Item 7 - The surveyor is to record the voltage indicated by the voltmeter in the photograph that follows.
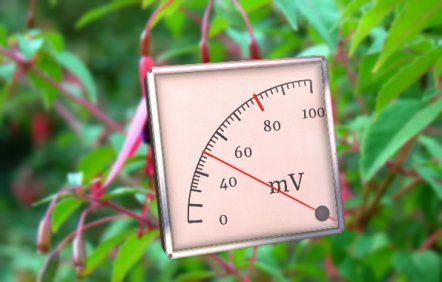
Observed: 50 mV
